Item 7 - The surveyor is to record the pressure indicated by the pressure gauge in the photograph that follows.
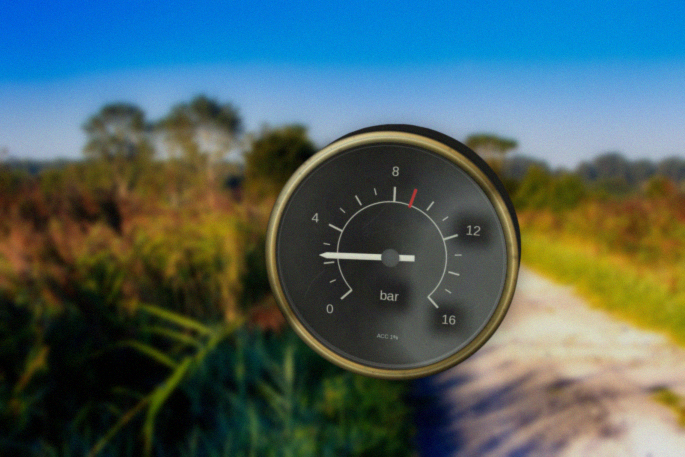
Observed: 2.5 bar
